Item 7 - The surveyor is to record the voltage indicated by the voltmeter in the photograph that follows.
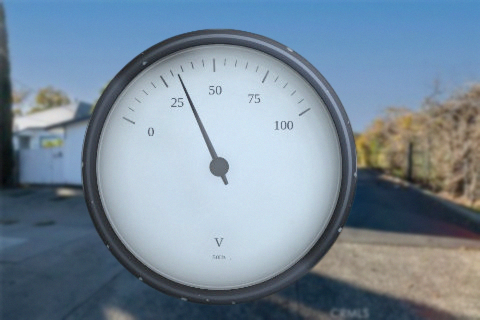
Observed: 32.5 V
